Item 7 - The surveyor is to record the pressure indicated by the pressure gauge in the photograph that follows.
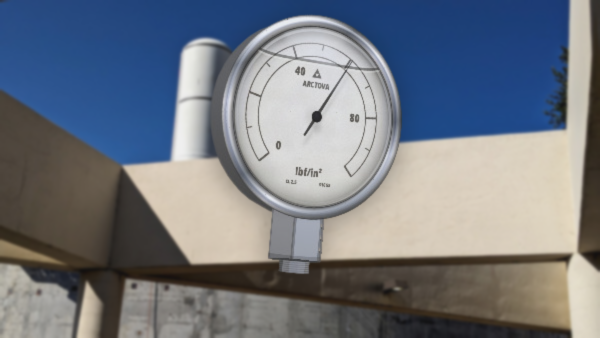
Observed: 60 psi
